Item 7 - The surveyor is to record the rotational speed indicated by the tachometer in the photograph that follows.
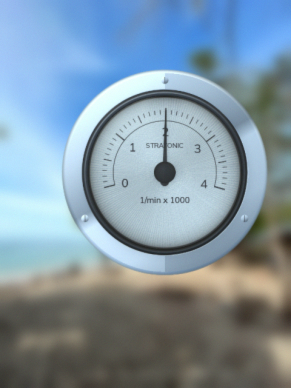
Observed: 2000 rpm
